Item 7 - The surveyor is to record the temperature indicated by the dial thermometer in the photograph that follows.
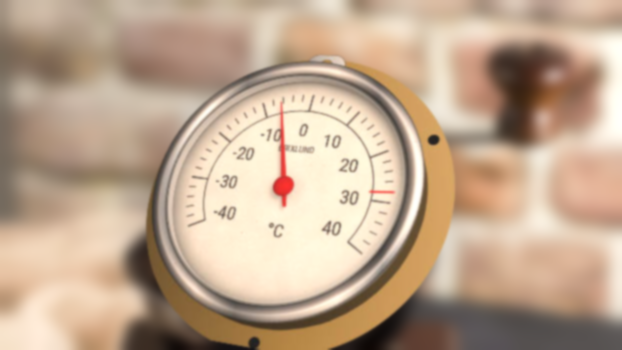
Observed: -6 °C
